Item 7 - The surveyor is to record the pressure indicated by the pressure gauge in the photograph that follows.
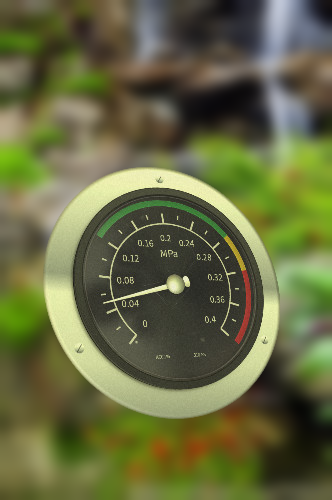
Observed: 0.05 MPa
